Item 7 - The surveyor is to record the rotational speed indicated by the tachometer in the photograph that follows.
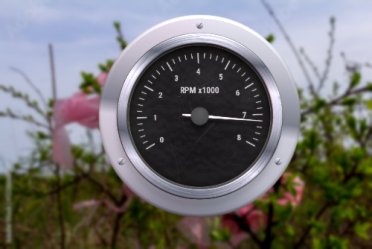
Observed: 7200 rpm
